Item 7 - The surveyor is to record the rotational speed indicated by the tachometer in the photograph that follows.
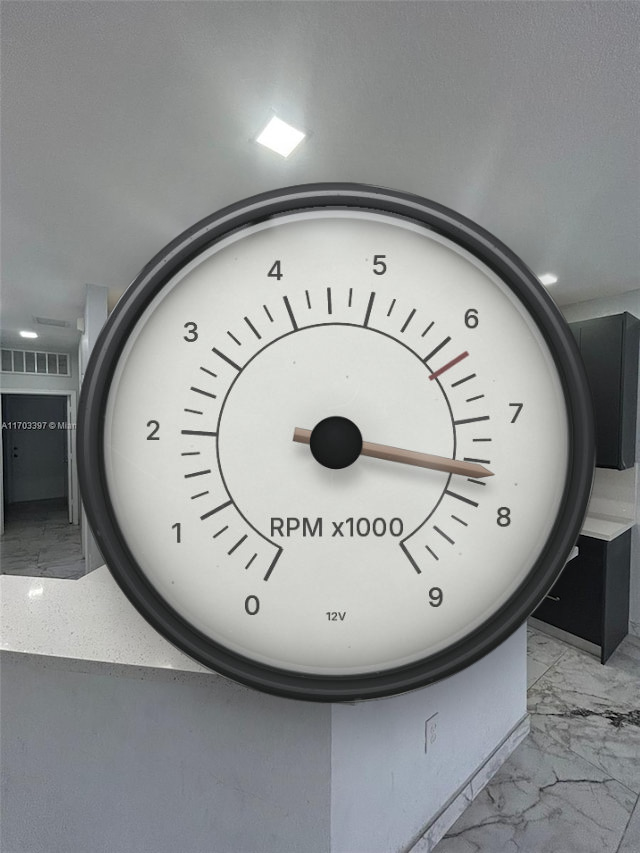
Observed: 7625 rpm
